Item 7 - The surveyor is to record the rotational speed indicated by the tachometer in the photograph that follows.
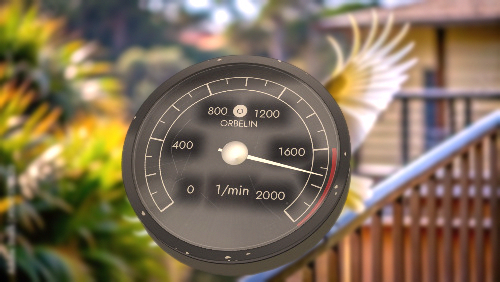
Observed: 1750 rpm
